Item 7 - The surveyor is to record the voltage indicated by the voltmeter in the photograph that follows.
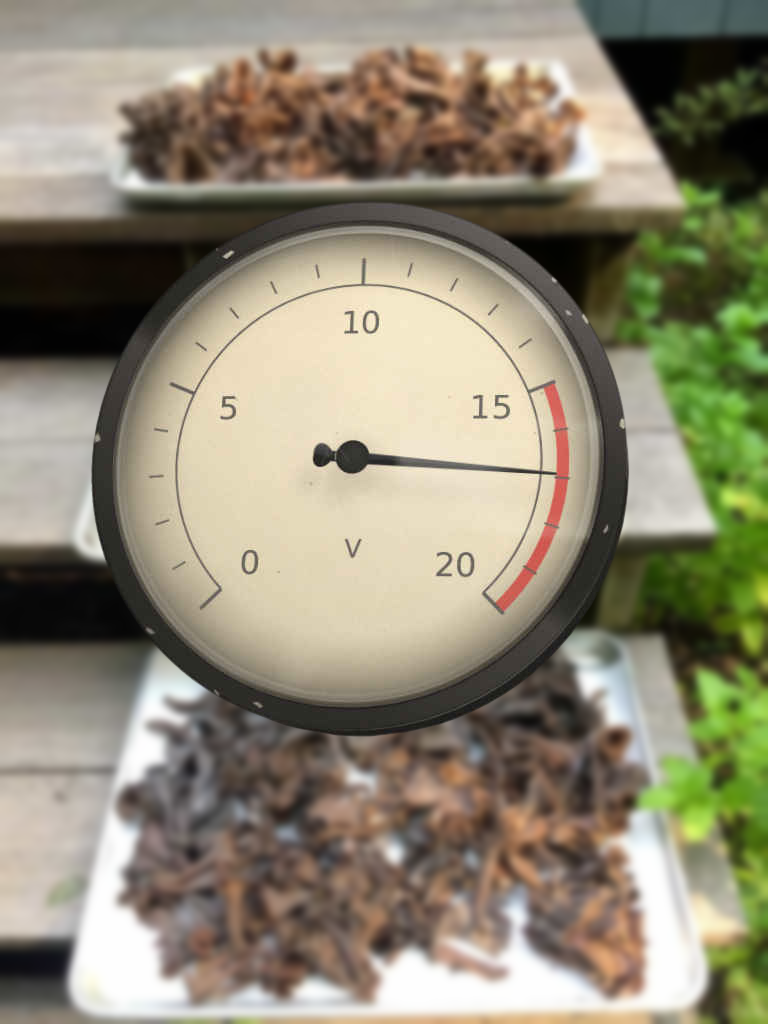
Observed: 17 V
